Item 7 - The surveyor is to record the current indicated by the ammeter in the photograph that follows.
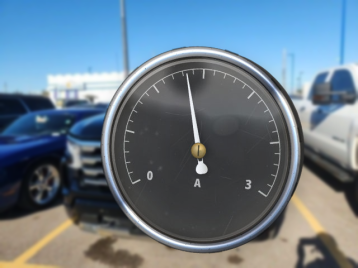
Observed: 1.35 A
